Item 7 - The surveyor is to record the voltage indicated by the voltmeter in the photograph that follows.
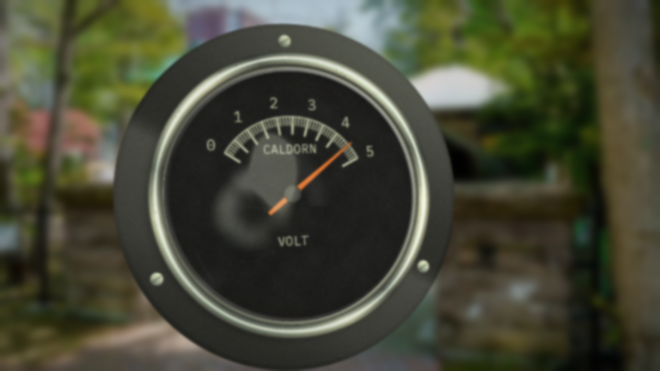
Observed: 4.5 V
